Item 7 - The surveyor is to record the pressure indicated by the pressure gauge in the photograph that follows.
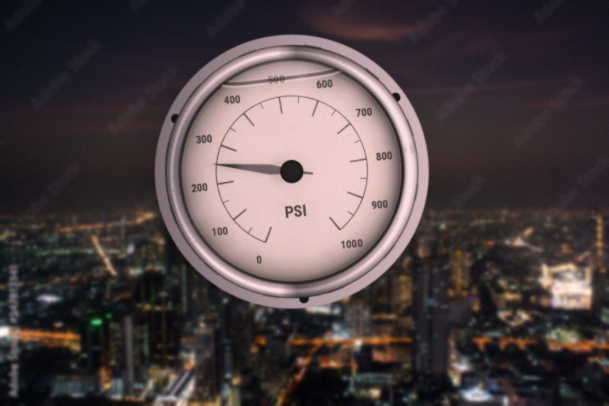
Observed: 250 psi
